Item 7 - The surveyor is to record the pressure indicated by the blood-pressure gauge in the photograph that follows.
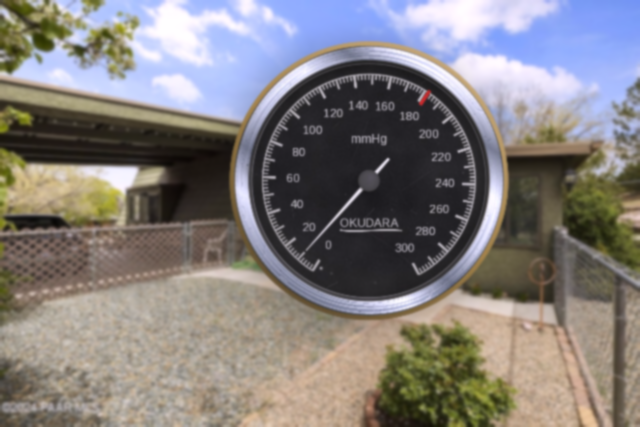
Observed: 10 mmHg
